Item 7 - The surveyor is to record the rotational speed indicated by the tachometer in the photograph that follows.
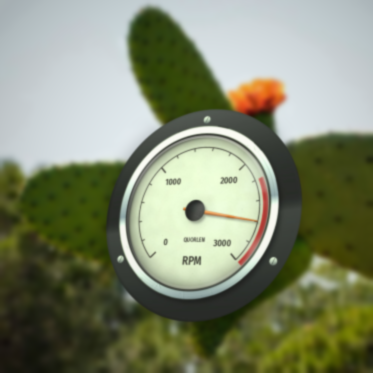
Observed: 2600 rpm
